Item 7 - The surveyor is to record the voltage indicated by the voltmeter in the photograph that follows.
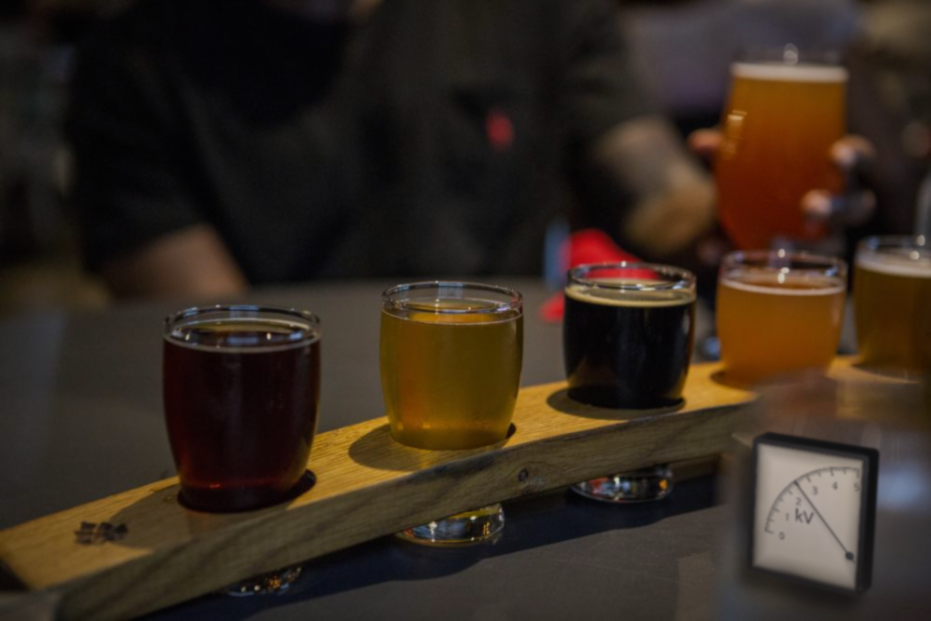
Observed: 2.5 kV
